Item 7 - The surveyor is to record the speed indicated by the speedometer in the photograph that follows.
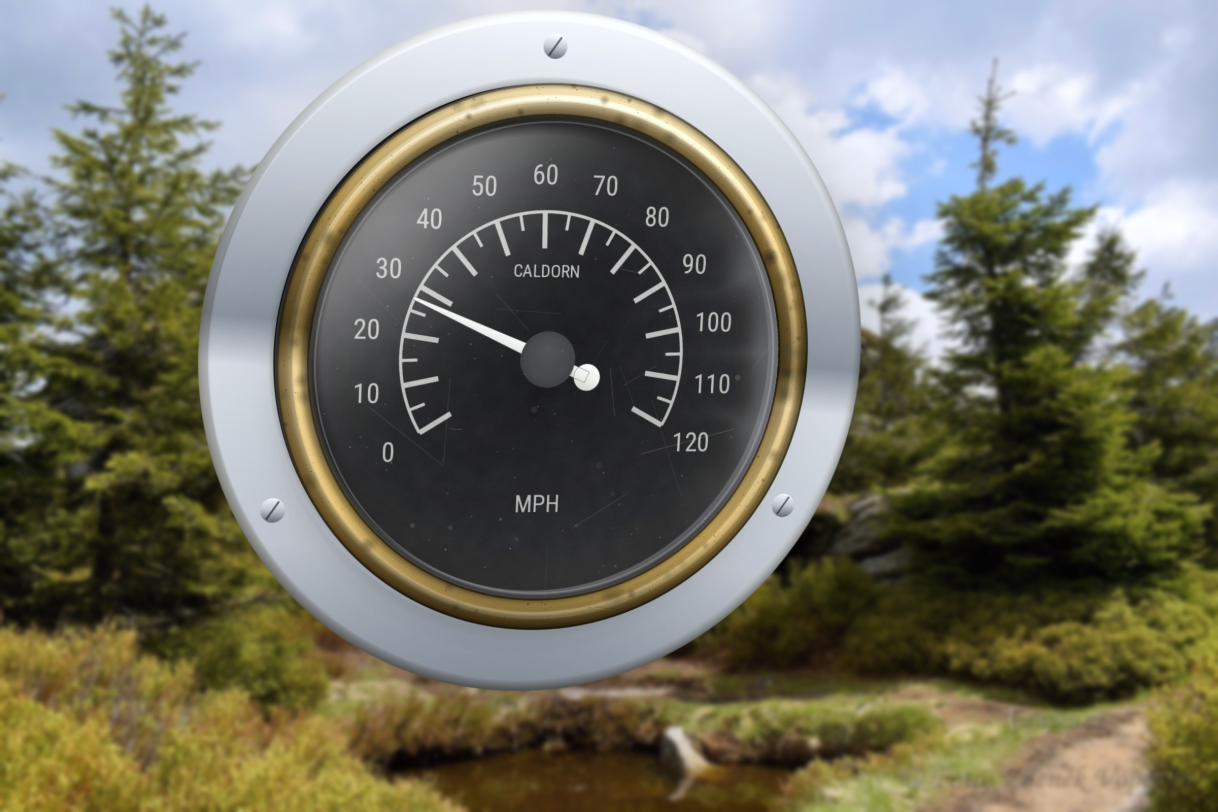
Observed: 27.5 mph
